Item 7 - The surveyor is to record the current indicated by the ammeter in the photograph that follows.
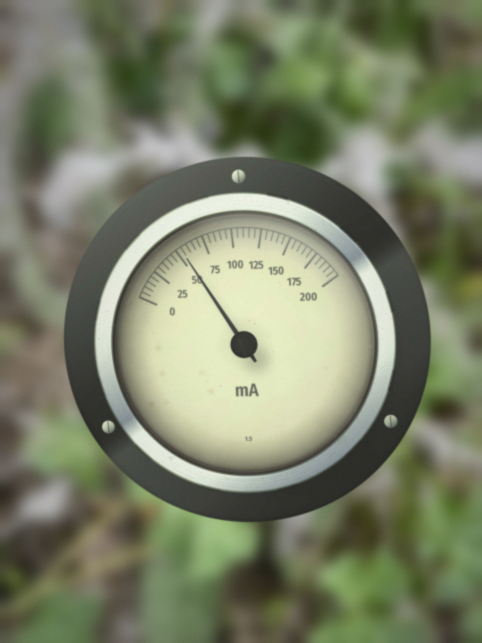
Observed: 55 mA
